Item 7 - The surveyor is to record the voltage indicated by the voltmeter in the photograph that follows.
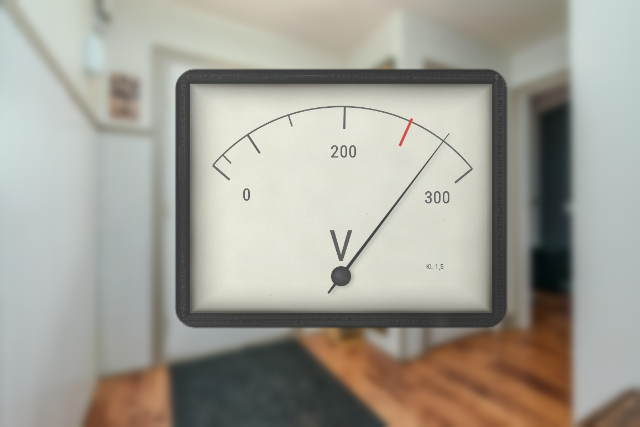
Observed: 275 V
